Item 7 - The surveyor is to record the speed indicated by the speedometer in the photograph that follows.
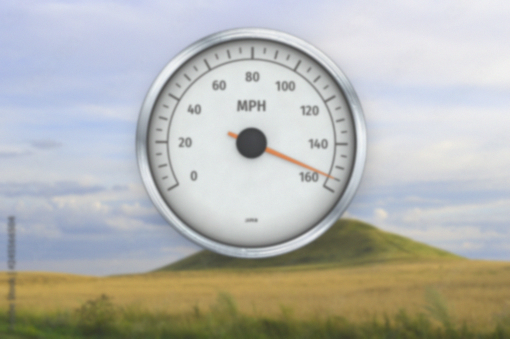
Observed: 155 mph
